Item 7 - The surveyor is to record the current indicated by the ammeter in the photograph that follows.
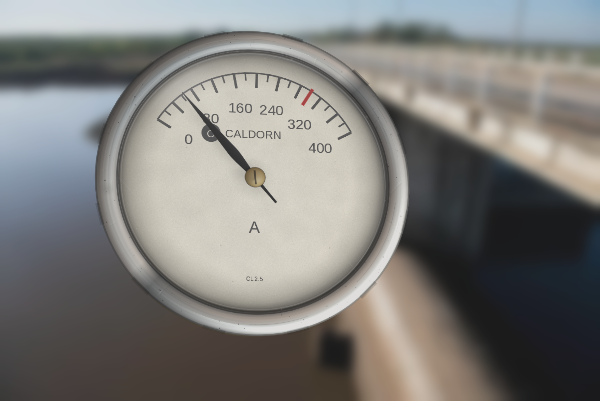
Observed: 60 A
